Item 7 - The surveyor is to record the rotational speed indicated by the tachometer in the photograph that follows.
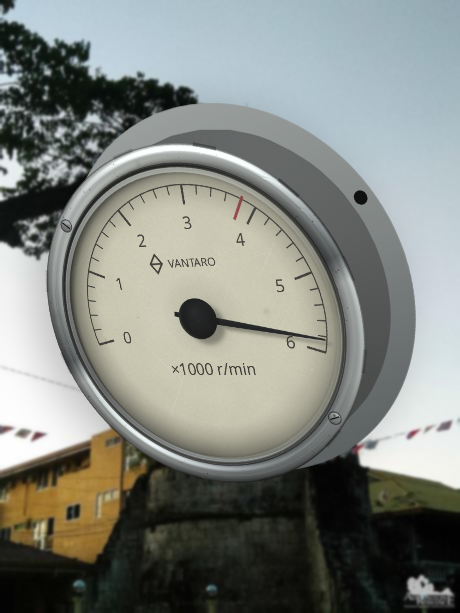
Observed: 5800 rpm
